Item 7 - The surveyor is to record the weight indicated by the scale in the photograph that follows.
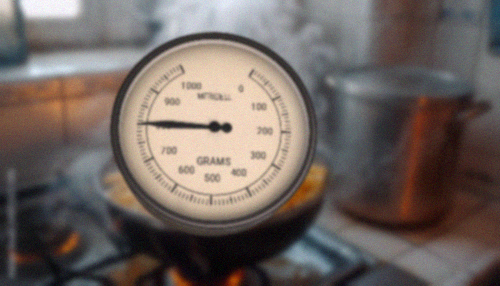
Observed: 800 g
